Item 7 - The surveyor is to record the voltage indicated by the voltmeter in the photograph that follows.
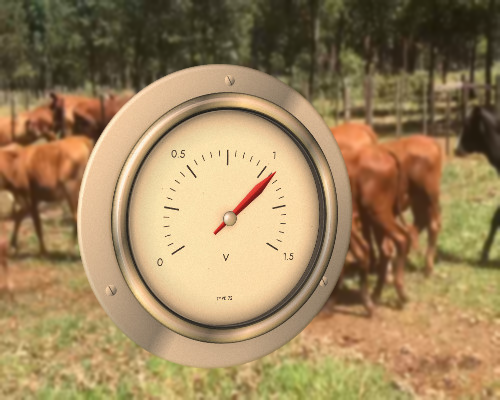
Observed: 1.05 V
